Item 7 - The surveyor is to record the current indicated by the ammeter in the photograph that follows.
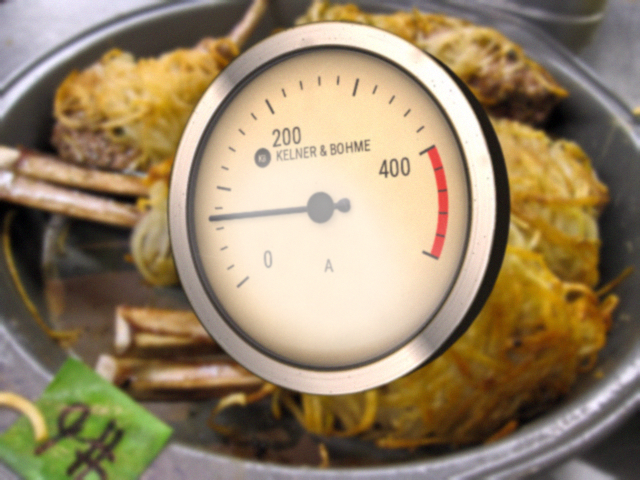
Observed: 70 A
